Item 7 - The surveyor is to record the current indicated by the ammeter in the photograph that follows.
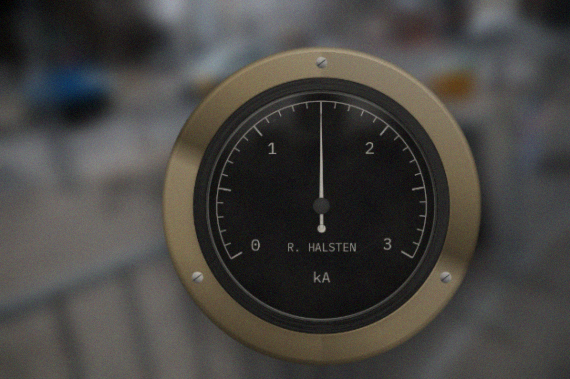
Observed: 1.5 kA
